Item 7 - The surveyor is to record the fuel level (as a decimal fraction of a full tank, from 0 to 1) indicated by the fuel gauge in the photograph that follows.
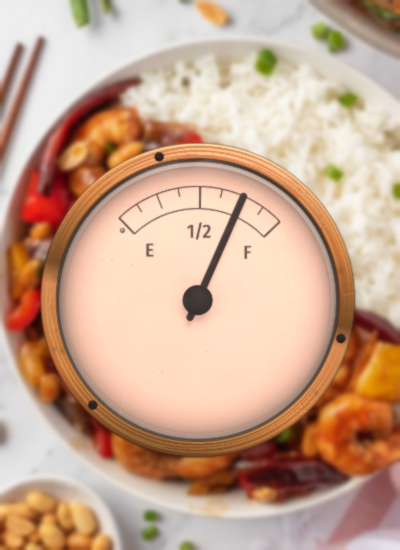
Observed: 0.75
